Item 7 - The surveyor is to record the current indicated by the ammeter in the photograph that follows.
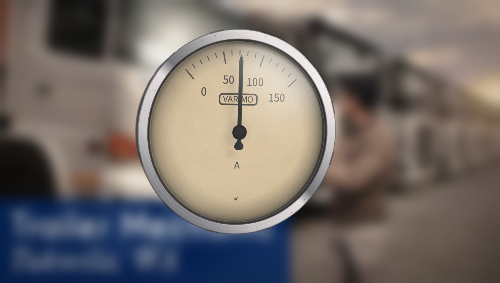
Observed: 70 A
